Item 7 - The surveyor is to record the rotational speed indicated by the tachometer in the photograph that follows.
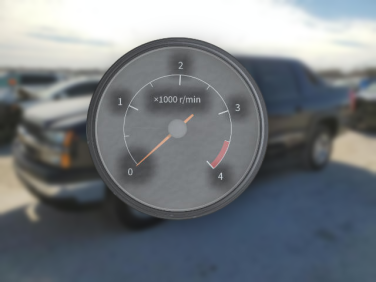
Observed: 0 rpm
